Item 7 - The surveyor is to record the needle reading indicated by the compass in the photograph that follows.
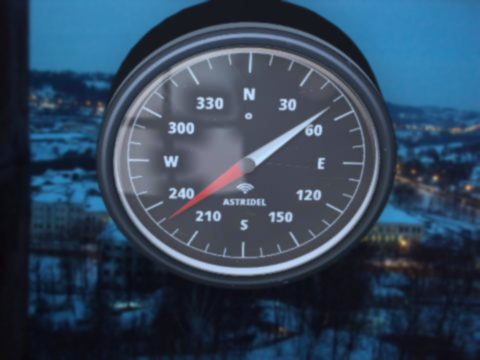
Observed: 230 °
